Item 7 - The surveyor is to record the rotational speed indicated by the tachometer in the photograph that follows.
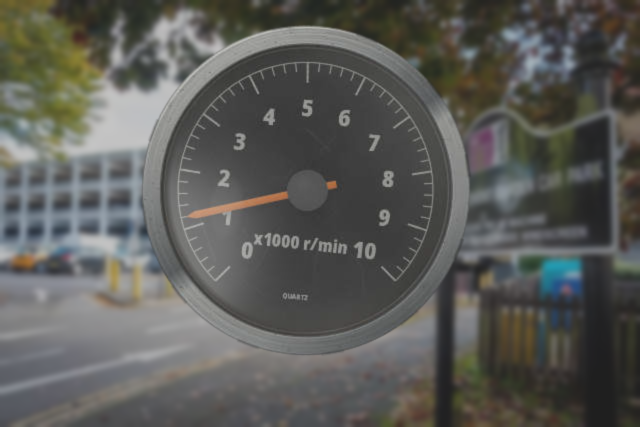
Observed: 1200 rpm
